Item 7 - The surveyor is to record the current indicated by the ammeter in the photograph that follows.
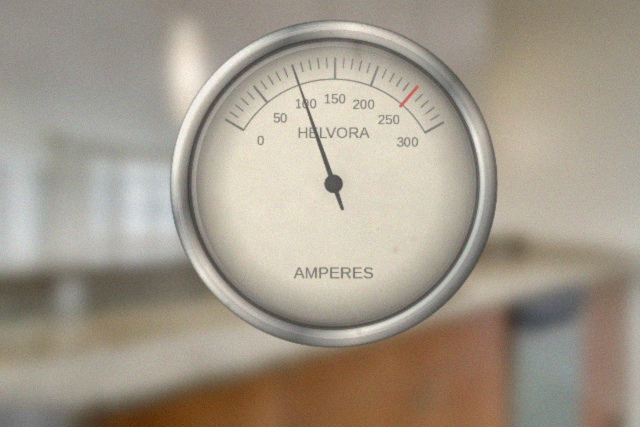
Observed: 100 A
